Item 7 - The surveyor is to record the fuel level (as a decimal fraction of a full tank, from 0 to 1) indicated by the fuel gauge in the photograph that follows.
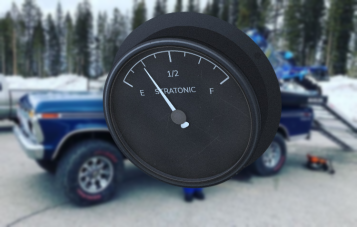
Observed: 0.25
